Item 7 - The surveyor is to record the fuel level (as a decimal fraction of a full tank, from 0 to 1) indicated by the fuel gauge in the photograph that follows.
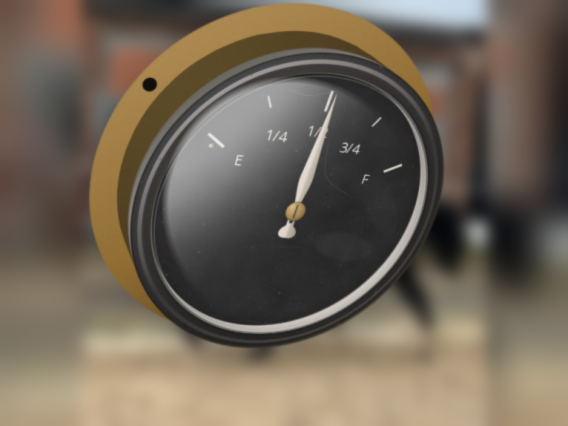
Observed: 0.5
